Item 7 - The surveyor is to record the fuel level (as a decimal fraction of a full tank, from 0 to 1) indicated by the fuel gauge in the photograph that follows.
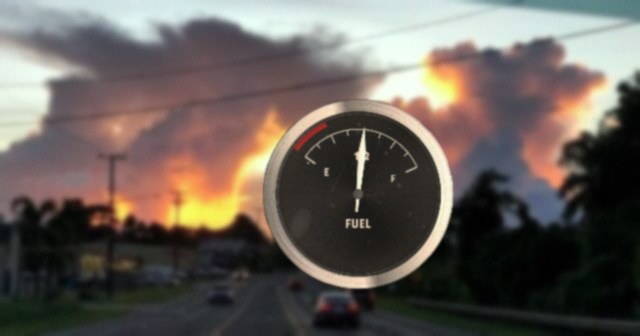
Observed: 0.5
